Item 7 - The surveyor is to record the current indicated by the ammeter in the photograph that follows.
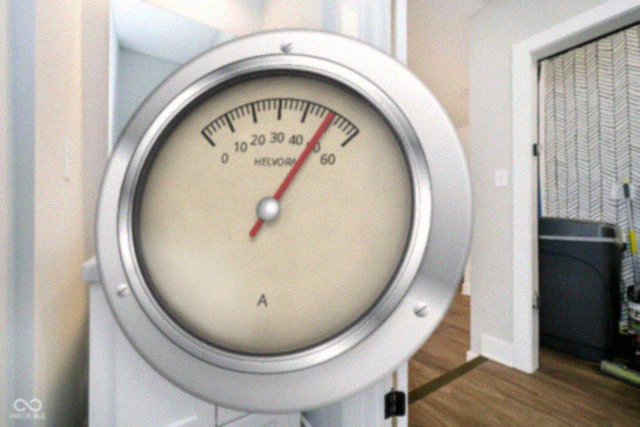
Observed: 50 A
